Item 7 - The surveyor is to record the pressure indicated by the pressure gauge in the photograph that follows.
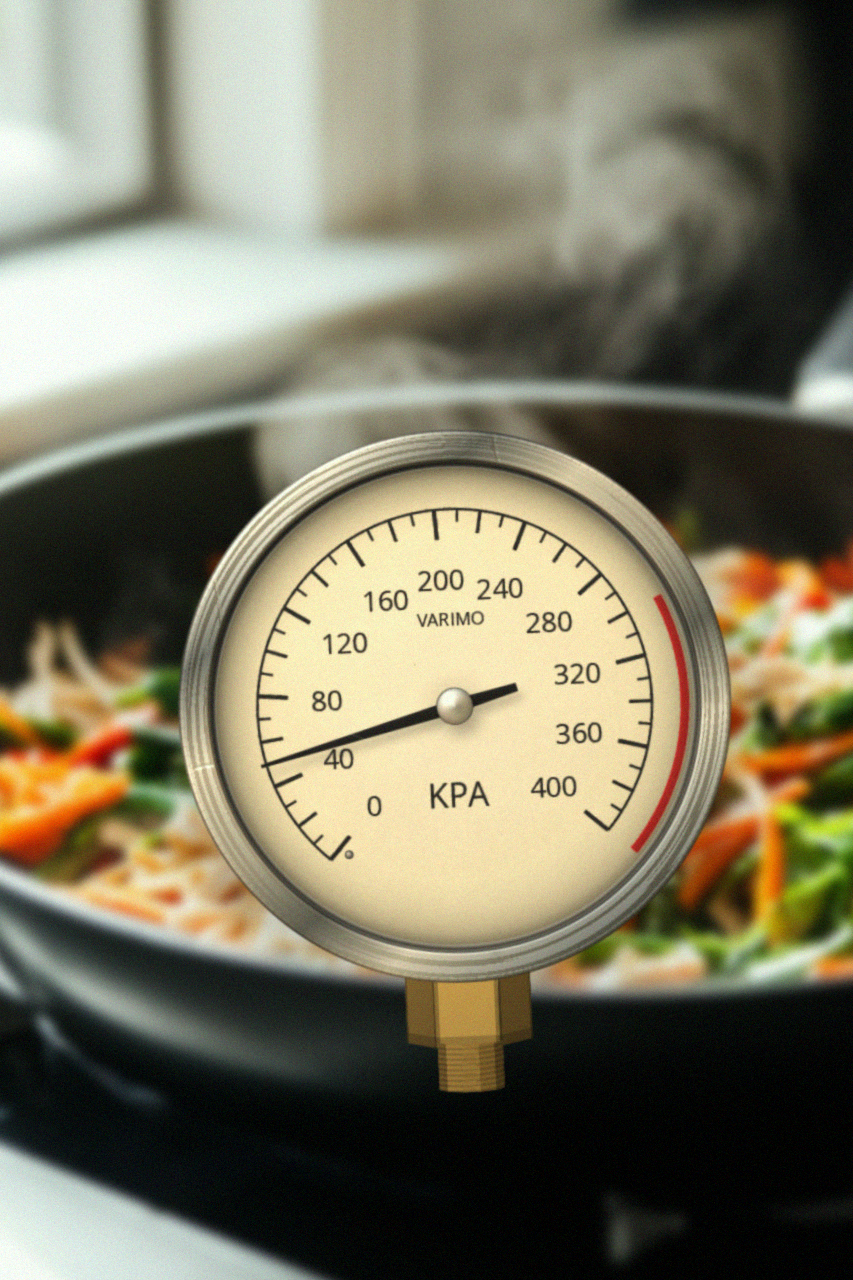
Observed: 50 kPa
